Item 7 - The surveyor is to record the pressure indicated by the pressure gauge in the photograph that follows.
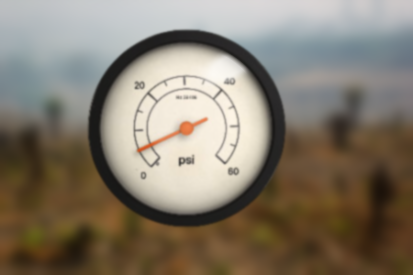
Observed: 5 psi
